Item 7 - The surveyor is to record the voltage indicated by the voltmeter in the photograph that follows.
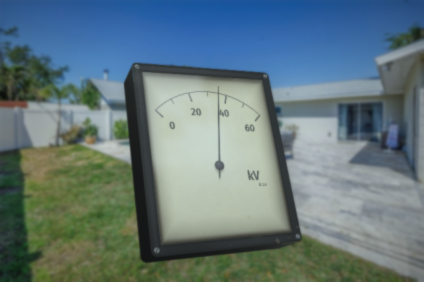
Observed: 35 kV
